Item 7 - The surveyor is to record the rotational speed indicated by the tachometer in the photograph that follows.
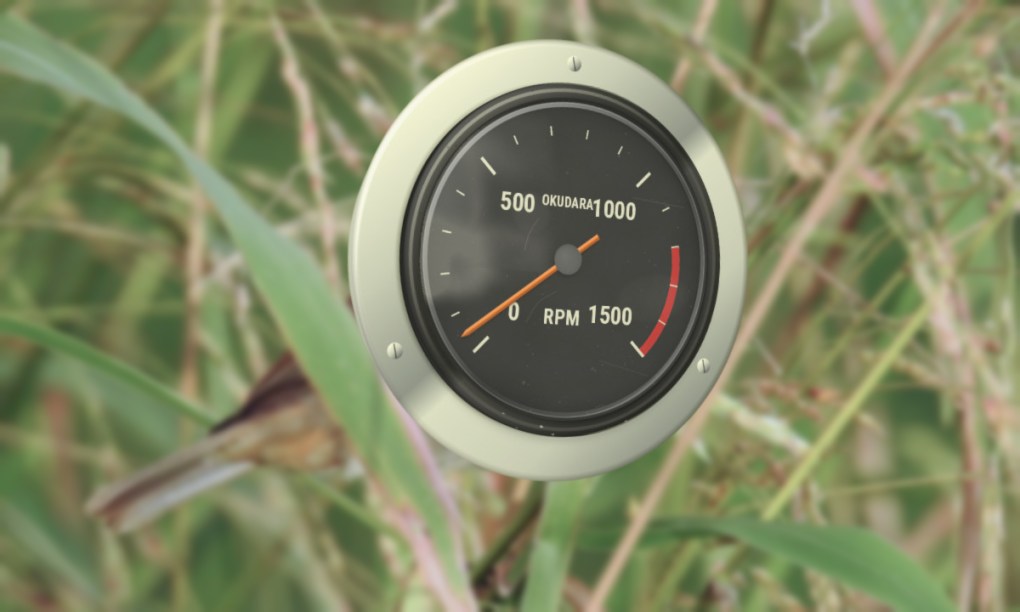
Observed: 50 rpm
